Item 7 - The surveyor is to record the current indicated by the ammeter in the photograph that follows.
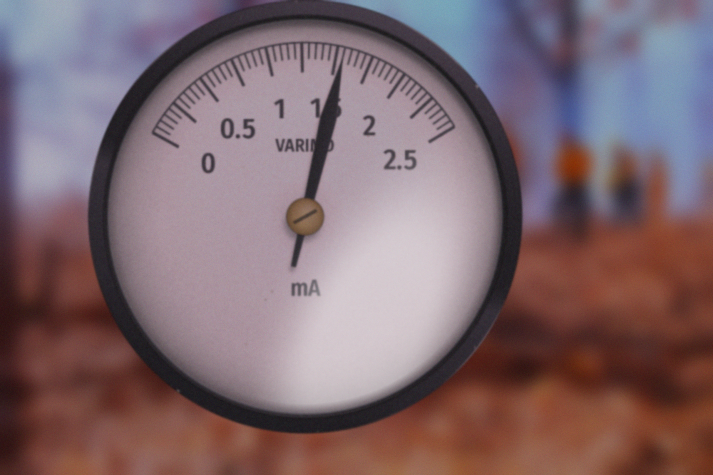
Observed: 1.55 mA
